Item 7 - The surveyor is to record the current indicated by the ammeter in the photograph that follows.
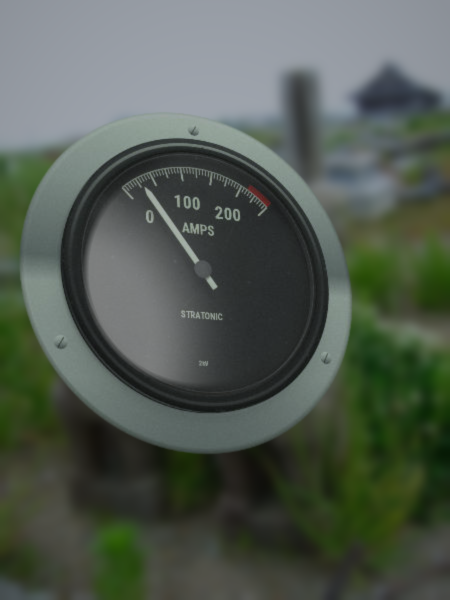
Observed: 25 A
